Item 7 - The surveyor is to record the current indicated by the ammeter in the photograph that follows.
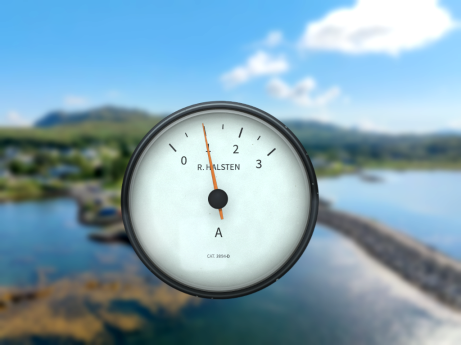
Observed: 1 A
